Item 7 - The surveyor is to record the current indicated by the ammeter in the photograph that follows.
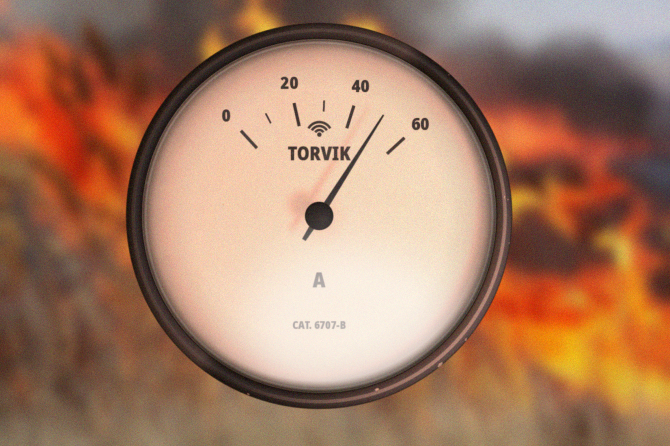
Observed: 50 A
